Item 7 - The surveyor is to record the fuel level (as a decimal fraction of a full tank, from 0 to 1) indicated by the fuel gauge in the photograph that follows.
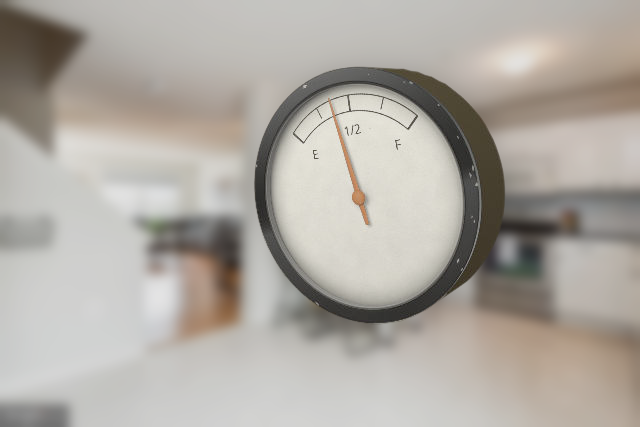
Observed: 0.375
